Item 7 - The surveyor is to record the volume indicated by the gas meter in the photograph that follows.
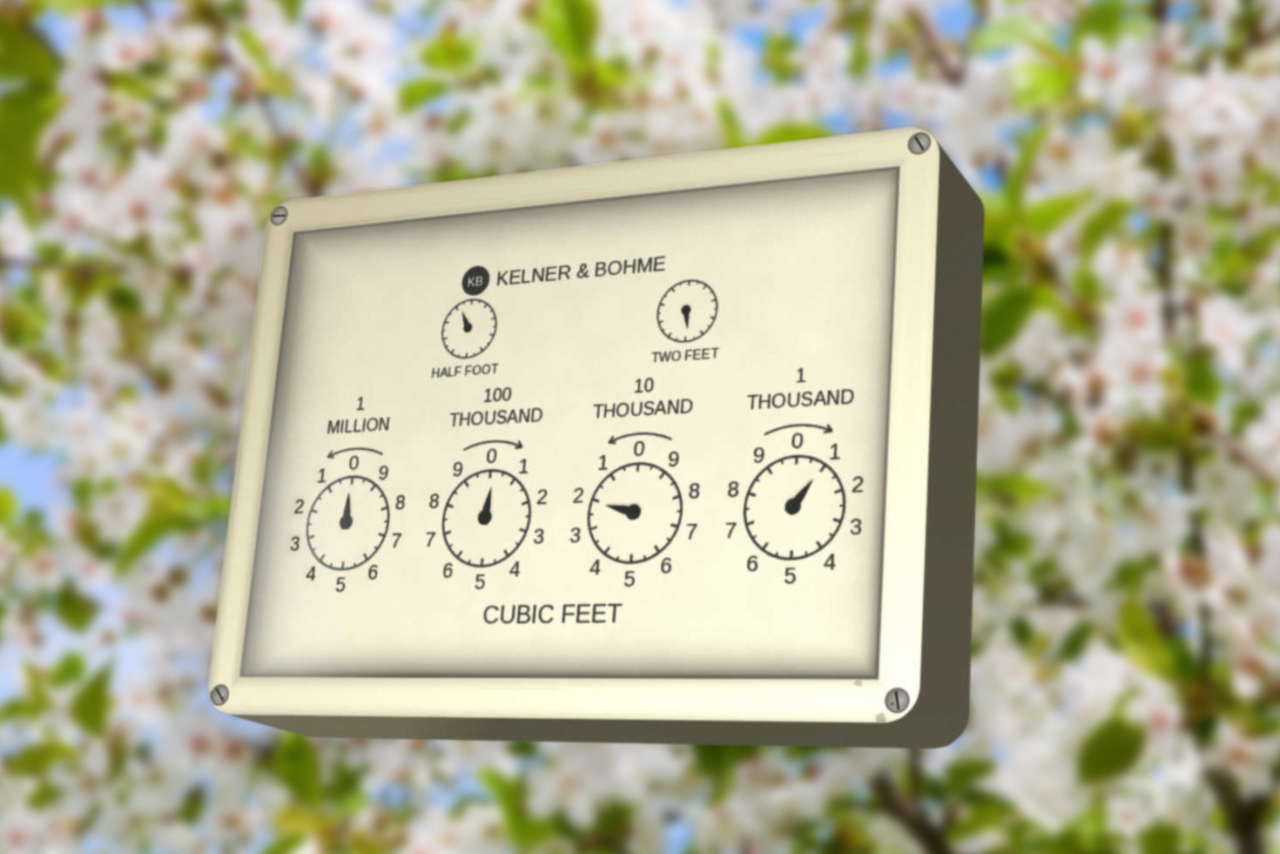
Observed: 2100 ft³
